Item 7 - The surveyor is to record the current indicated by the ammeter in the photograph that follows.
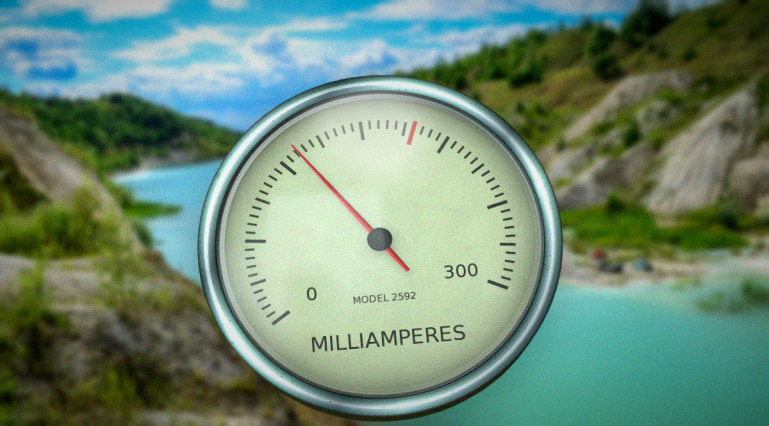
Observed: 110 mA
